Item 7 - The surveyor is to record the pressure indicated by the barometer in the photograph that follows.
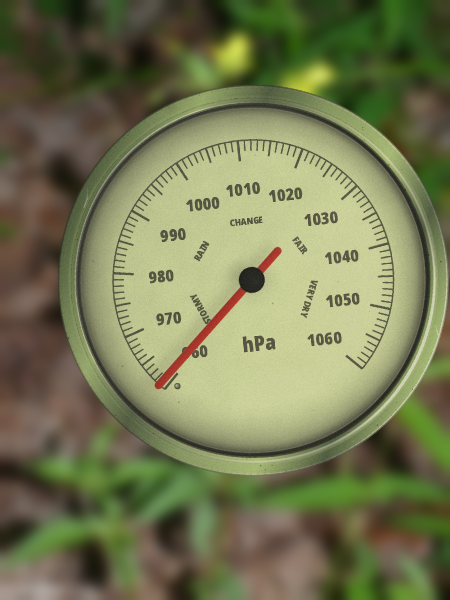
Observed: 961 hPa
